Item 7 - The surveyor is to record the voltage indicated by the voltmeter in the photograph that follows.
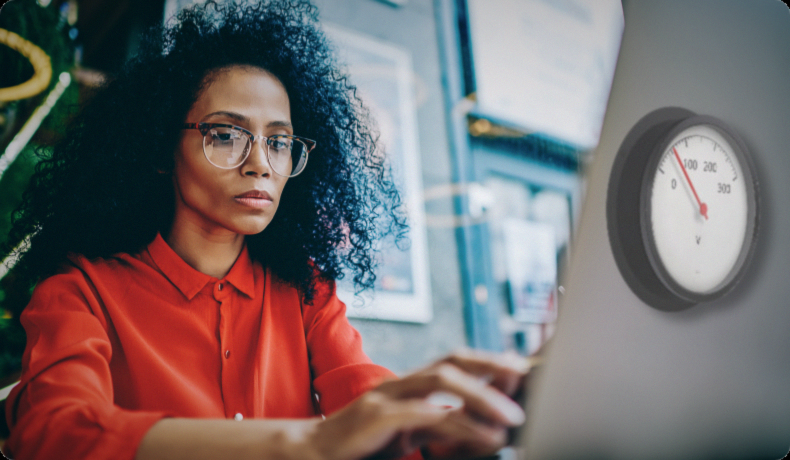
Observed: 50 V
